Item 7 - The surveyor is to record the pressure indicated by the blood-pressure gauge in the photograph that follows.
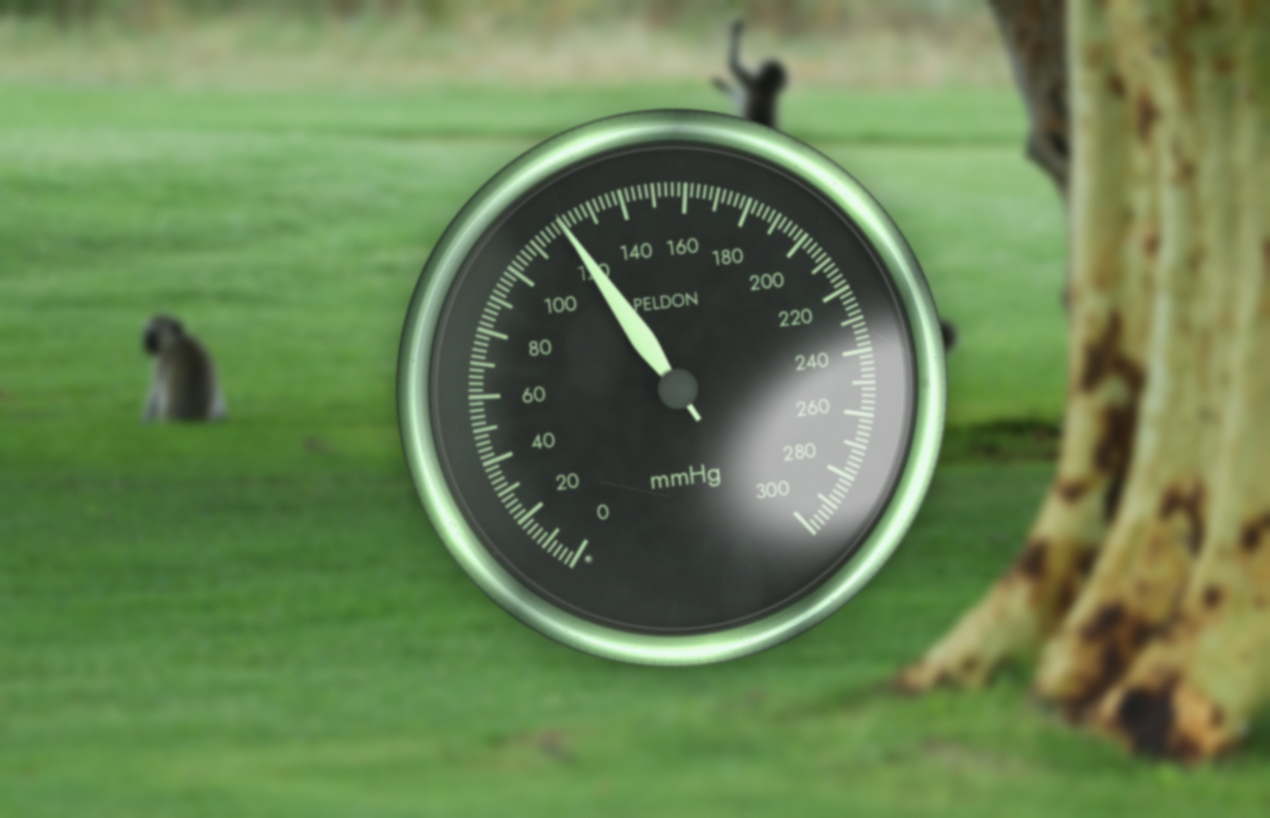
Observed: 120 mmHg
